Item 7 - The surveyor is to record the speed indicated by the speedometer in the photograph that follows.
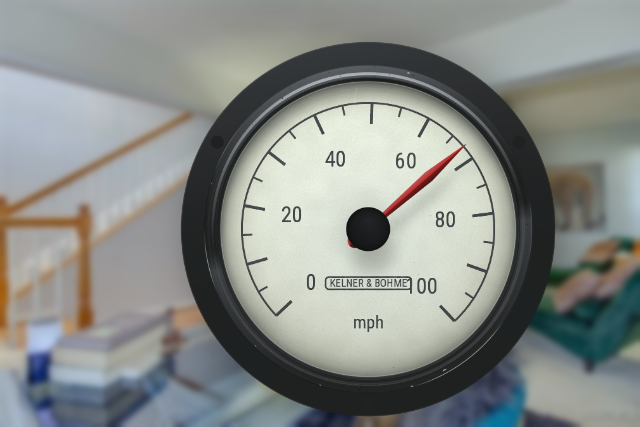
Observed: 67.5 mph
